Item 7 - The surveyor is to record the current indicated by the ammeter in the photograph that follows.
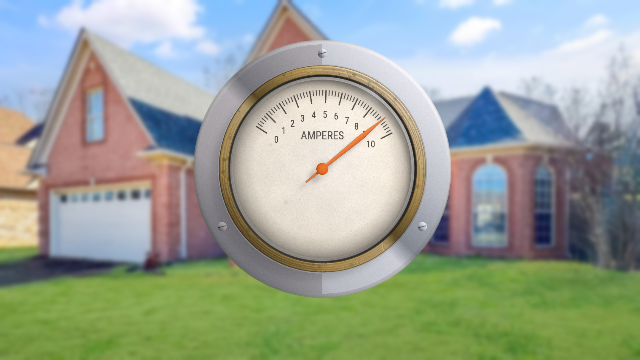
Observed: 9 A
